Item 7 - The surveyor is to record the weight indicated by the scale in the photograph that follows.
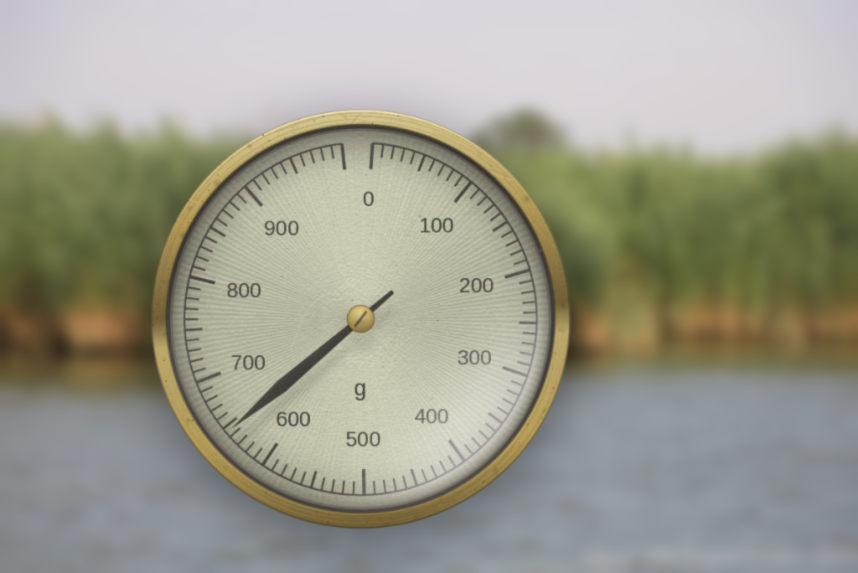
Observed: 645 g
